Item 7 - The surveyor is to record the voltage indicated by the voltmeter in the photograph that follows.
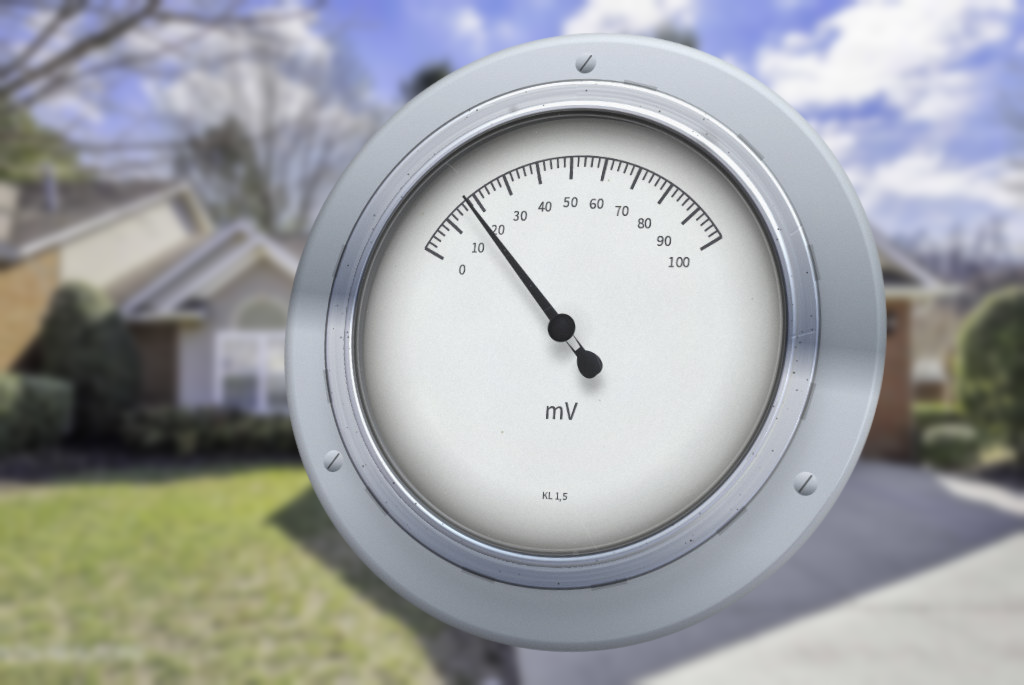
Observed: 18 mV
